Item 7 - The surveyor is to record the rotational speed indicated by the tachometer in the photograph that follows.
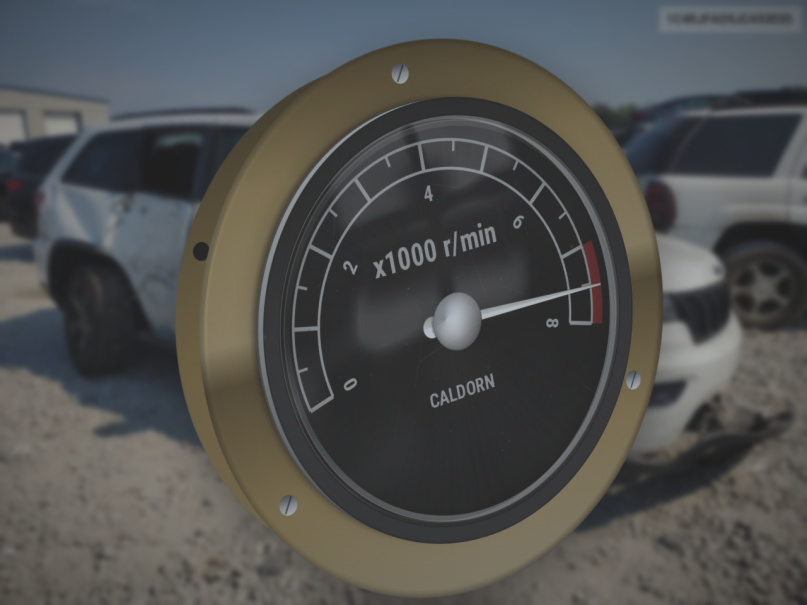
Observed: 7500 rpm
